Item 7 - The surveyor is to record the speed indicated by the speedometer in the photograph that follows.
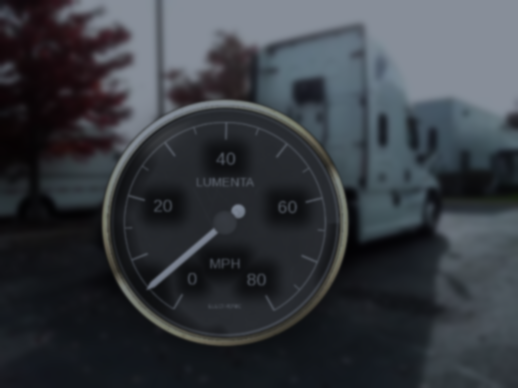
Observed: 5 mph
